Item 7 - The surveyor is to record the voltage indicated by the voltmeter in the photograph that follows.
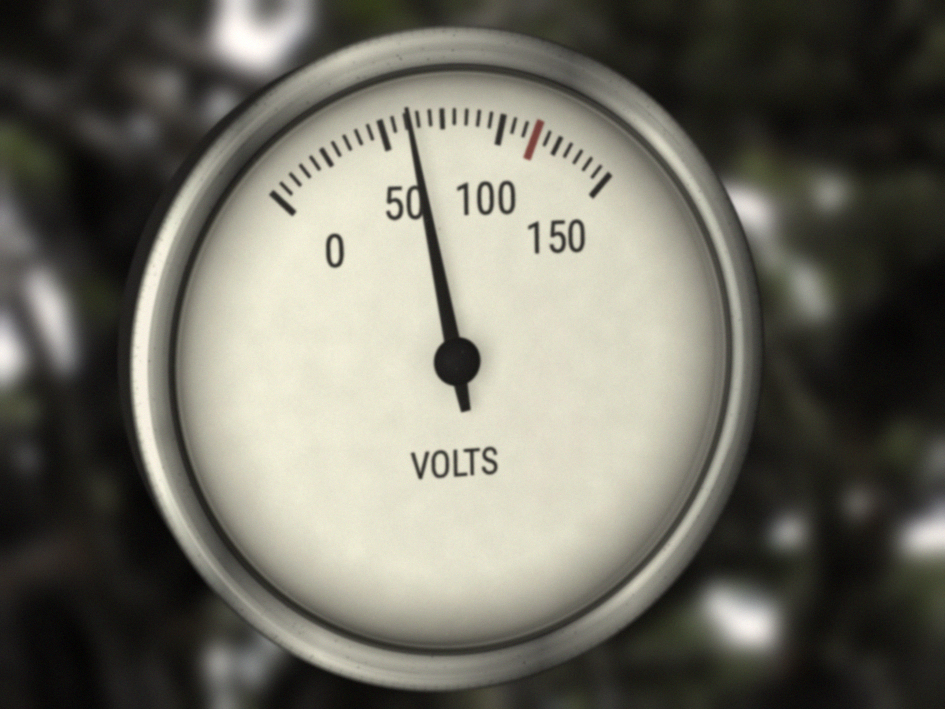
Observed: 60 V
